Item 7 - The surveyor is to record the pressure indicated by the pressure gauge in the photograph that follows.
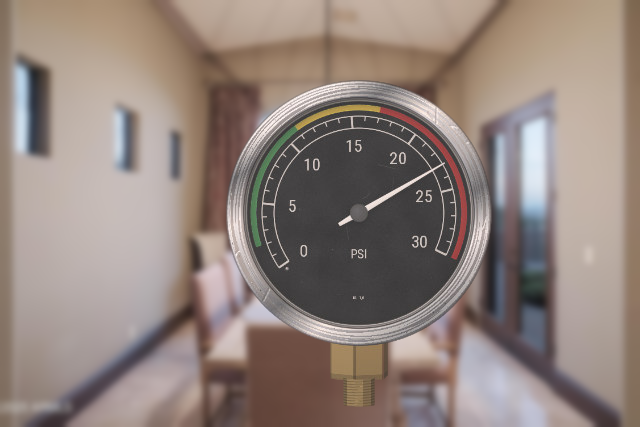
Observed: 23 psi
